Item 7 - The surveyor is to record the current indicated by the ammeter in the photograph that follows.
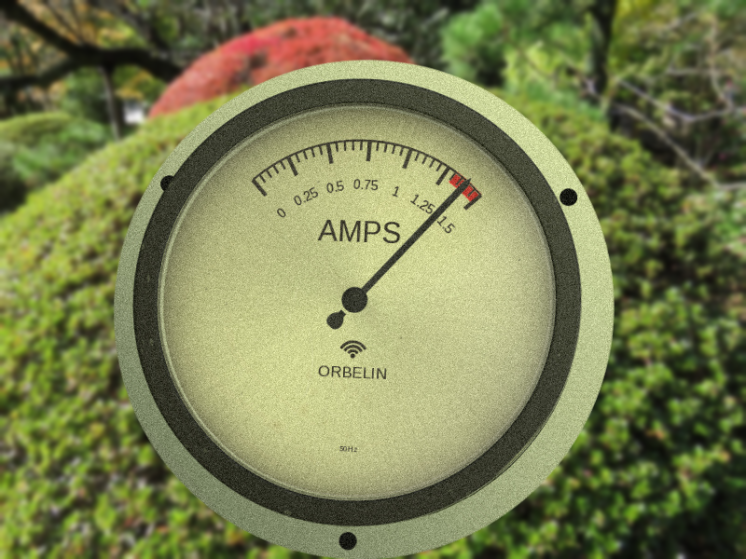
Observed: 1.4 A
